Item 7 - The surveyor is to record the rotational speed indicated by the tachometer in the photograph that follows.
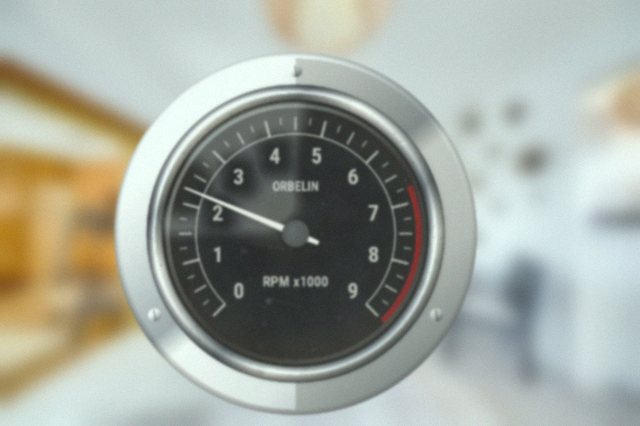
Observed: 2250 rpm
